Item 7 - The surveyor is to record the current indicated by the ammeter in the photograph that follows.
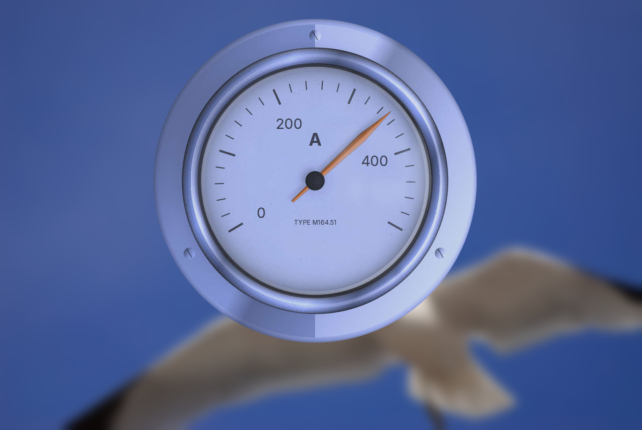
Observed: 350 A
